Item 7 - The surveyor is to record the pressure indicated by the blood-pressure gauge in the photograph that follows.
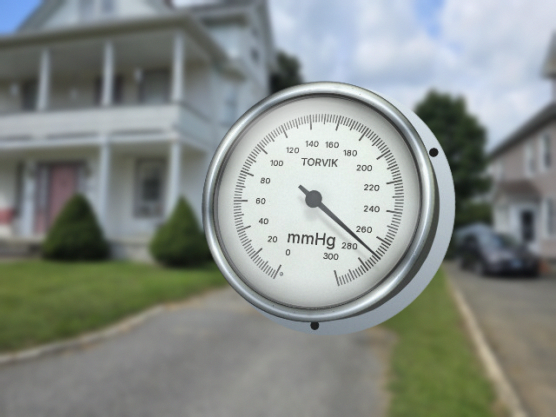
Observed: 270 mmHg
